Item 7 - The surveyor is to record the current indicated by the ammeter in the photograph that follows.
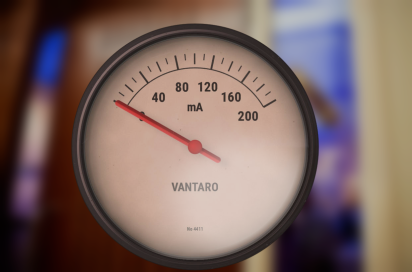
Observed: 0 mA
